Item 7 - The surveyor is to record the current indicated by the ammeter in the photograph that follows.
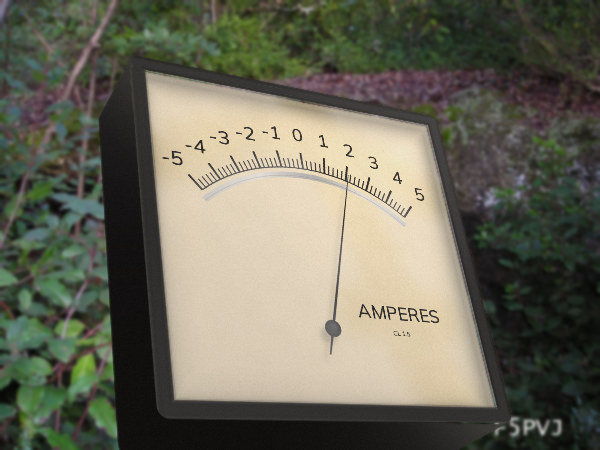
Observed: 2 A
